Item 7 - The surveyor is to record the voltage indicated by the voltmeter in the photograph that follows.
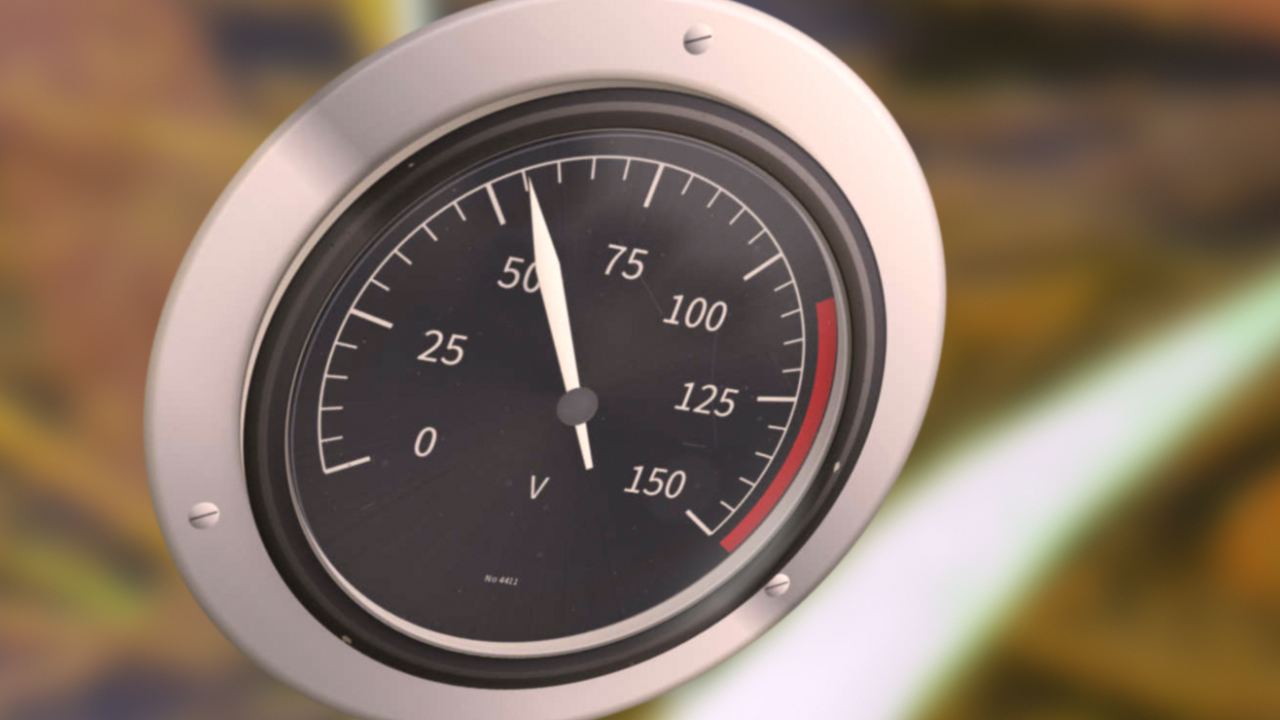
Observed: 55 V
